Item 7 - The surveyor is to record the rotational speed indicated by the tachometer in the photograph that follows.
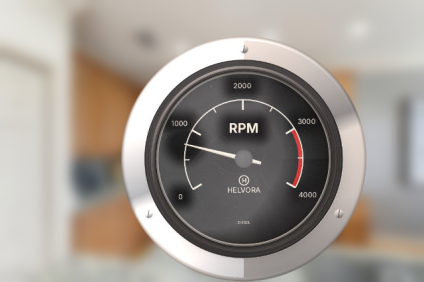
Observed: 750 rpm
